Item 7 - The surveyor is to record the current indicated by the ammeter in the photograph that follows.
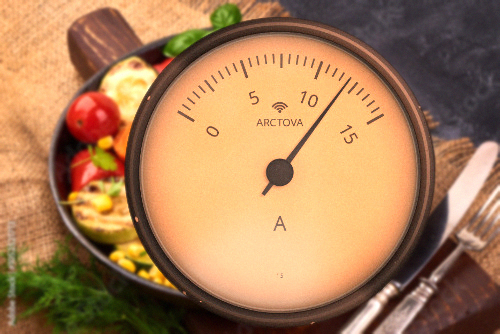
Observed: 12 A
